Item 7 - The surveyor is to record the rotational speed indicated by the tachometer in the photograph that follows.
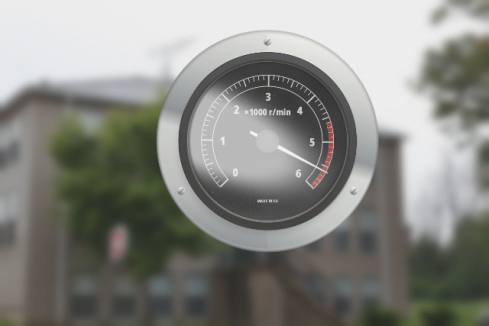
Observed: 5600 rpm
